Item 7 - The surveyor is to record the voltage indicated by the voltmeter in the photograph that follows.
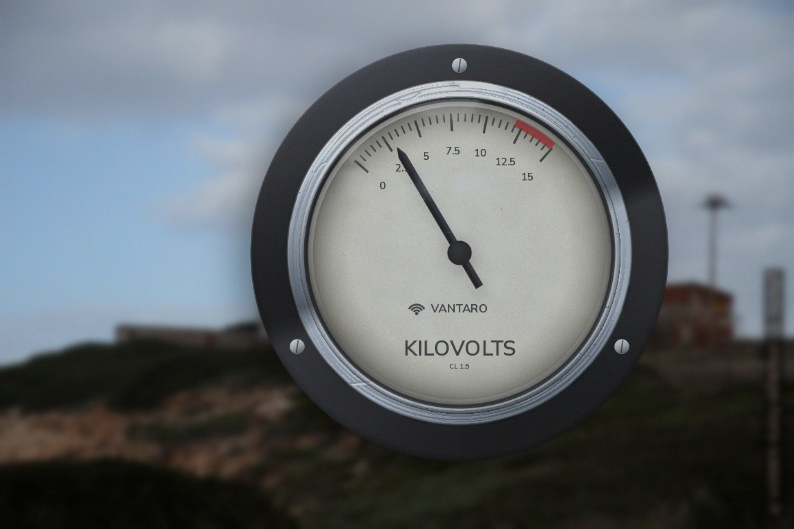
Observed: 3 kV
